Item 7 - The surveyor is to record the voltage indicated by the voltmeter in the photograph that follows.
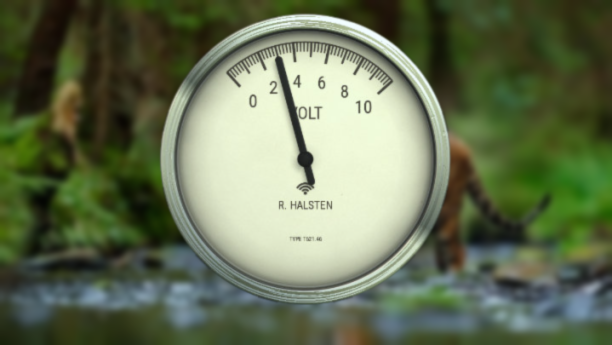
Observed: 3 V
